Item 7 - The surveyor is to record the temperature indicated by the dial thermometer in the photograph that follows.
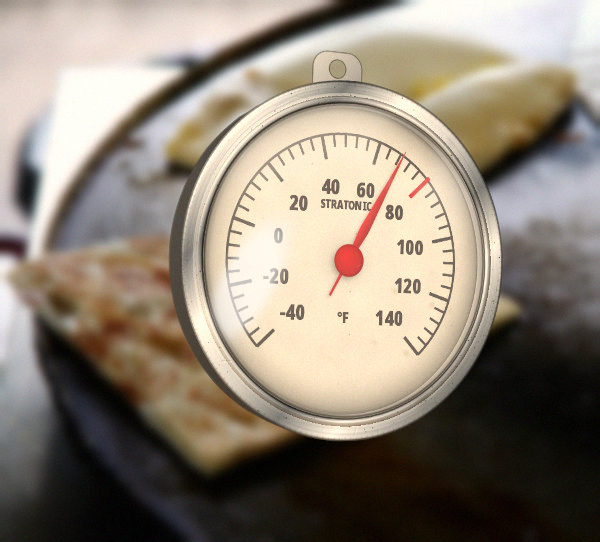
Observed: 68 °F
